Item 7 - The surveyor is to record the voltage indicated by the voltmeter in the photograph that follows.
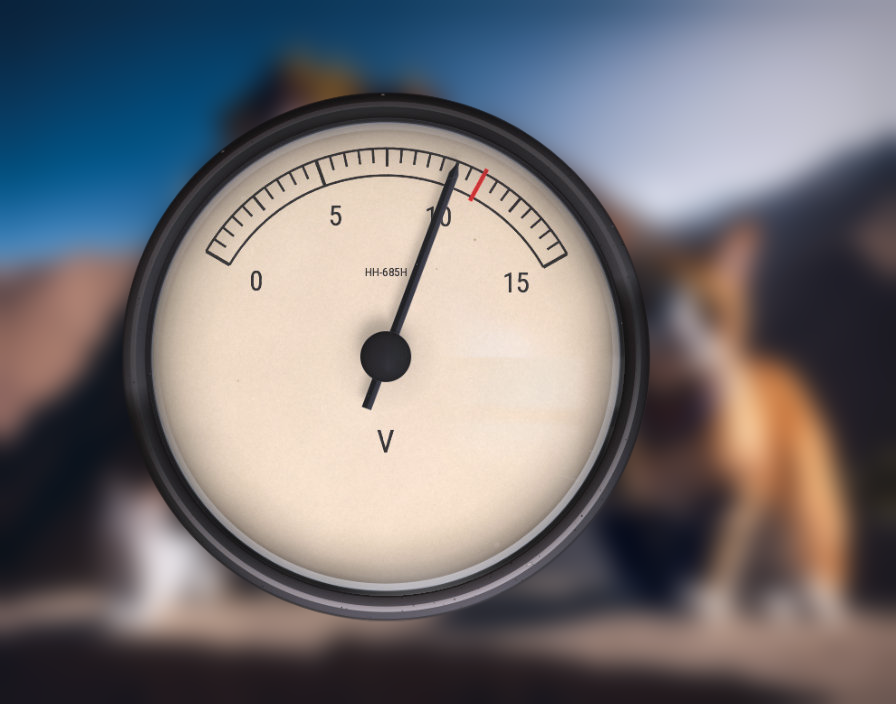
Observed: 10 V
